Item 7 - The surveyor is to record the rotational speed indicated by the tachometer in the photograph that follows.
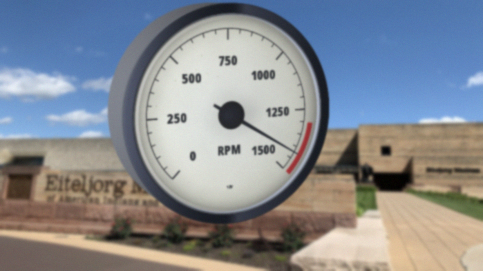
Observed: 1425 rpm
